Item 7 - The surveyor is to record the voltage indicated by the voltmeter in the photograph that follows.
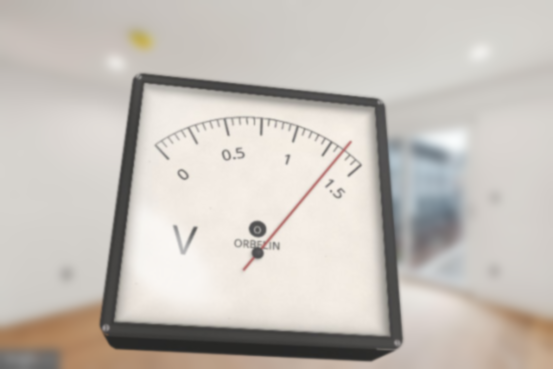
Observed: 1.35 V
